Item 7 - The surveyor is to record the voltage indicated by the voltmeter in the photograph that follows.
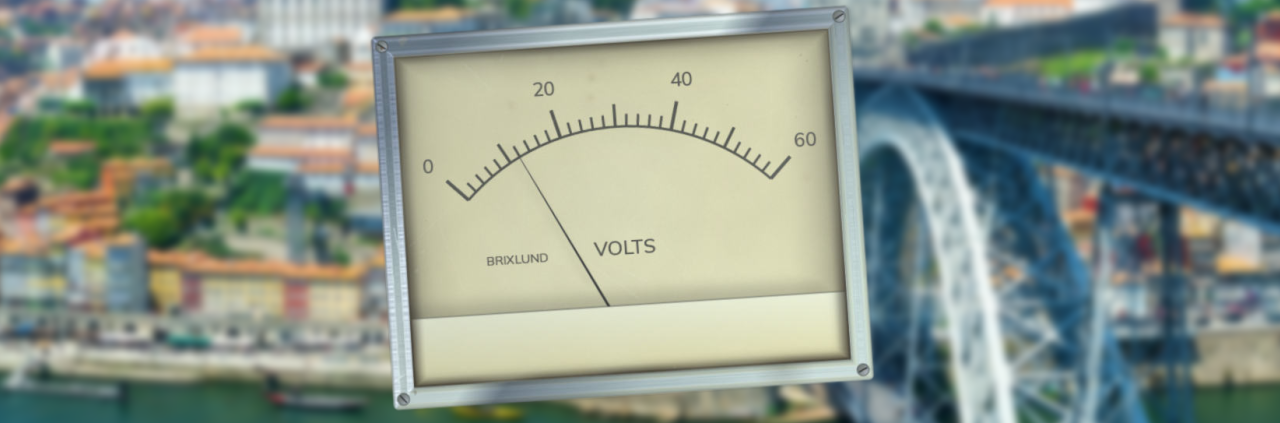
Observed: 12 V
